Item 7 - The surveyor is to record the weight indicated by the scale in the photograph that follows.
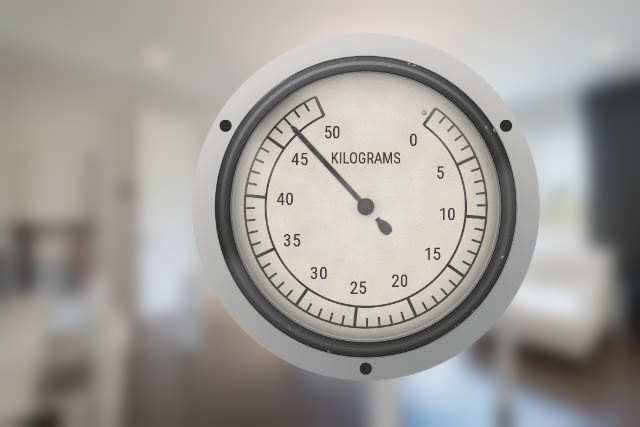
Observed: 47 kg
